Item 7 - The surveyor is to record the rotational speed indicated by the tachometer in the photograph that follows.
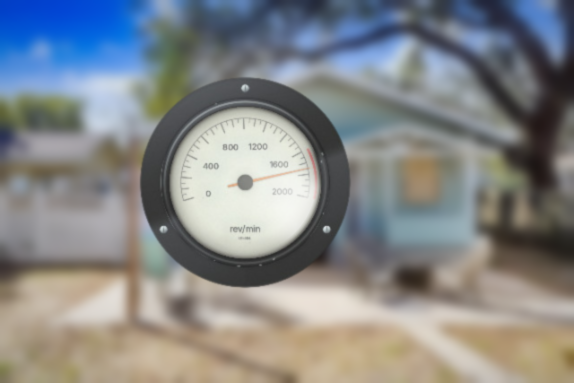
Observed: 1750 rpm
